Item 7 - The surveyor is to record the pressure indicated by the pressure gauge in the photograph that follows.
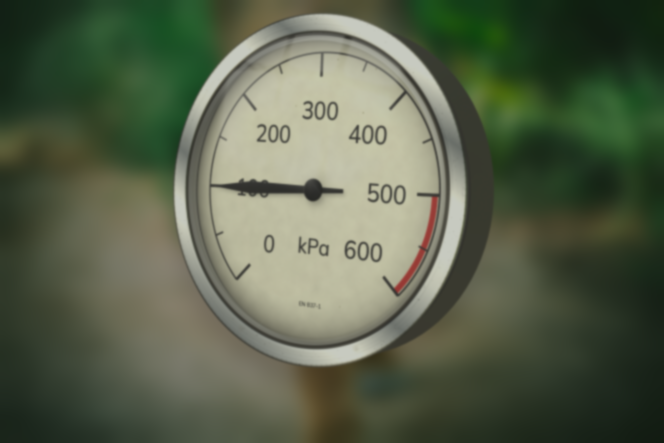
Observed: 100 kPa
